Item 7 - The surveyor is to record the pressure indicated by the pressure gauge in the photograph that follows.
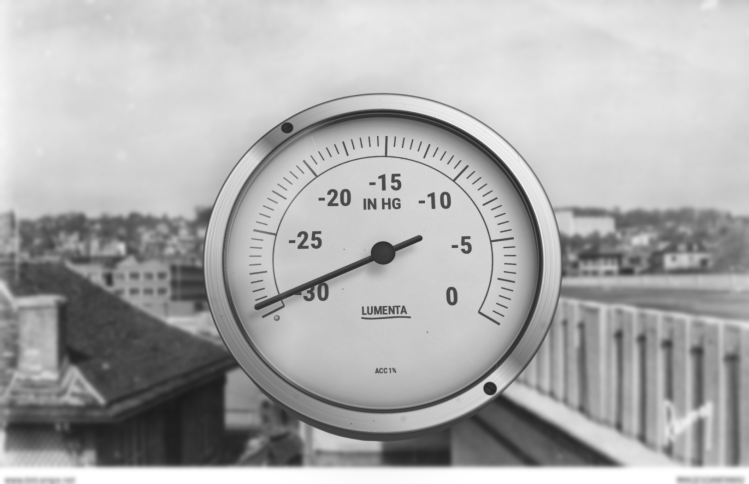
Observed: -29.5 inHg
